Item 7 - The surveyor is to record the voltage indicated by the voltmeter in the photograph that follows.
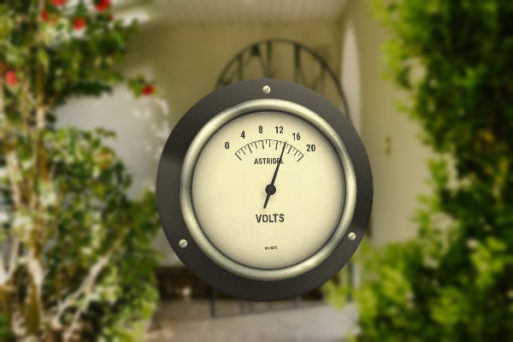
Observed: 14 V
